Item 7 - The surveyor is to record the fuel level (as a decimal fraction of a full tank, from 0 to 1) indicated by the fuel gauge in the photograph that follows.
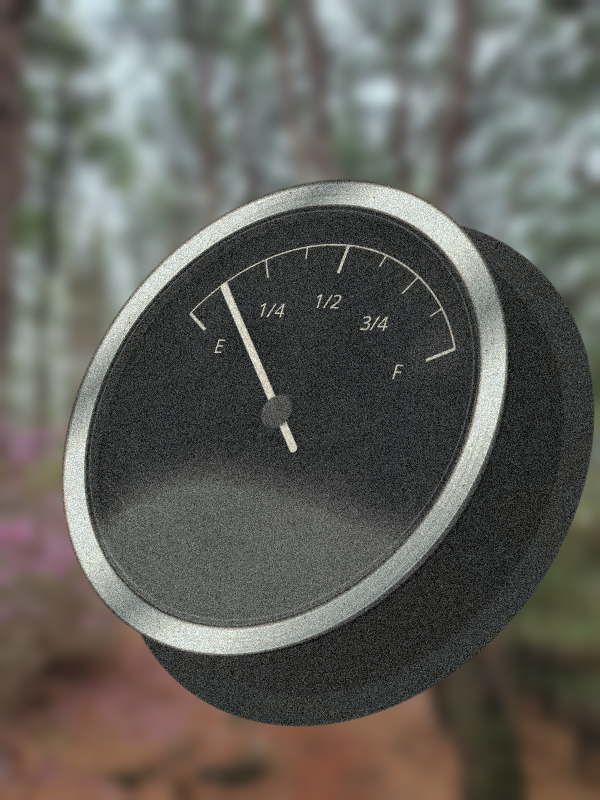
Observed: 0.125
